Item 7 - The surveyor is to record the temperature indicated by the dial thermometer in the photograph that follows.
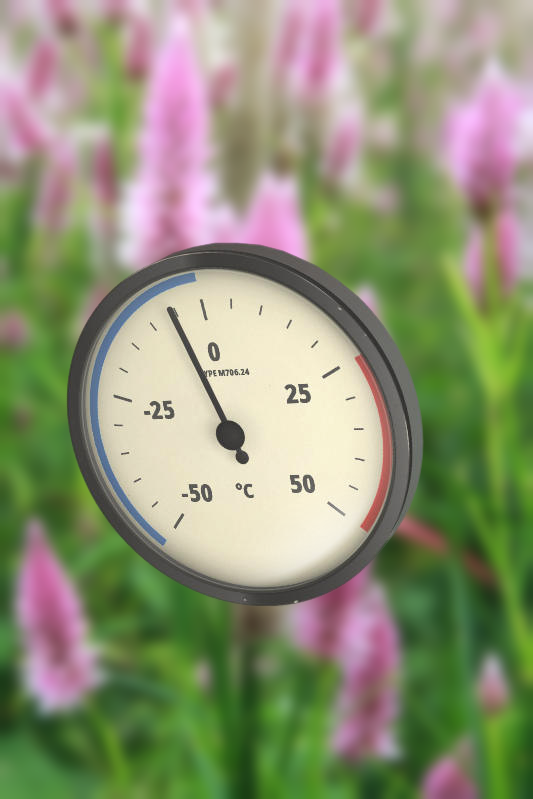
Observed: -5 °C
